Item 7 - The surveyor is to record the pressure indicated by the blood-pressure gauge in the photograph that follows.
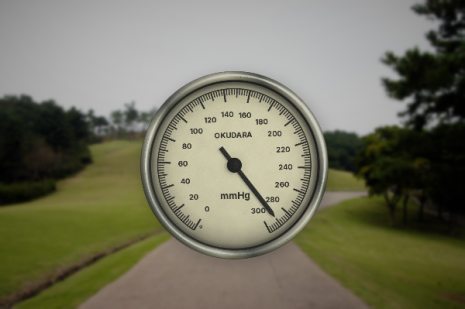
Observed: 290 mmHg
